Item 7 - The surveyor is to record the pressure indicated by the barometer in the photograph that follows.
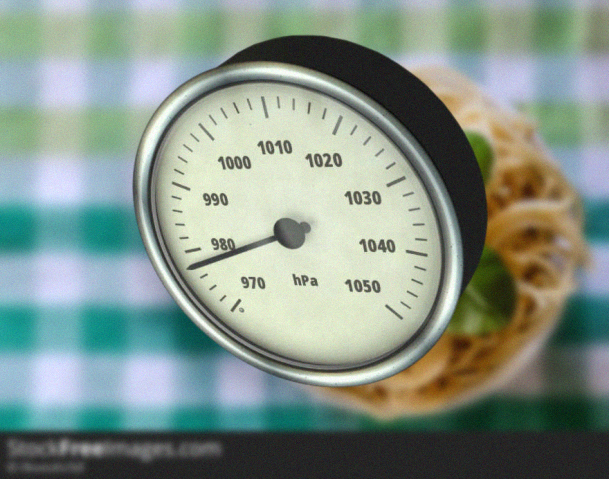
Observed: 978 hPa
